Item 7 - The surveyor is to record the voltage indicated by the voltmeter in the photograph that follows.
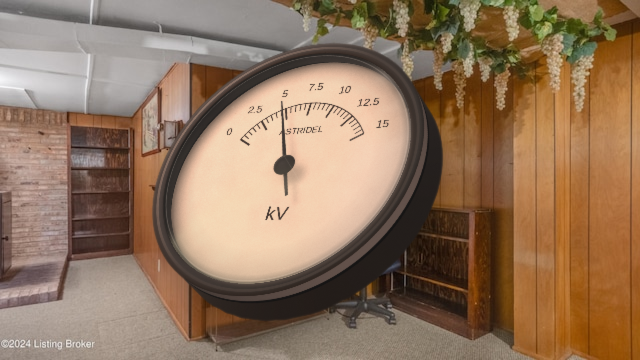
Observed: 5 kV
